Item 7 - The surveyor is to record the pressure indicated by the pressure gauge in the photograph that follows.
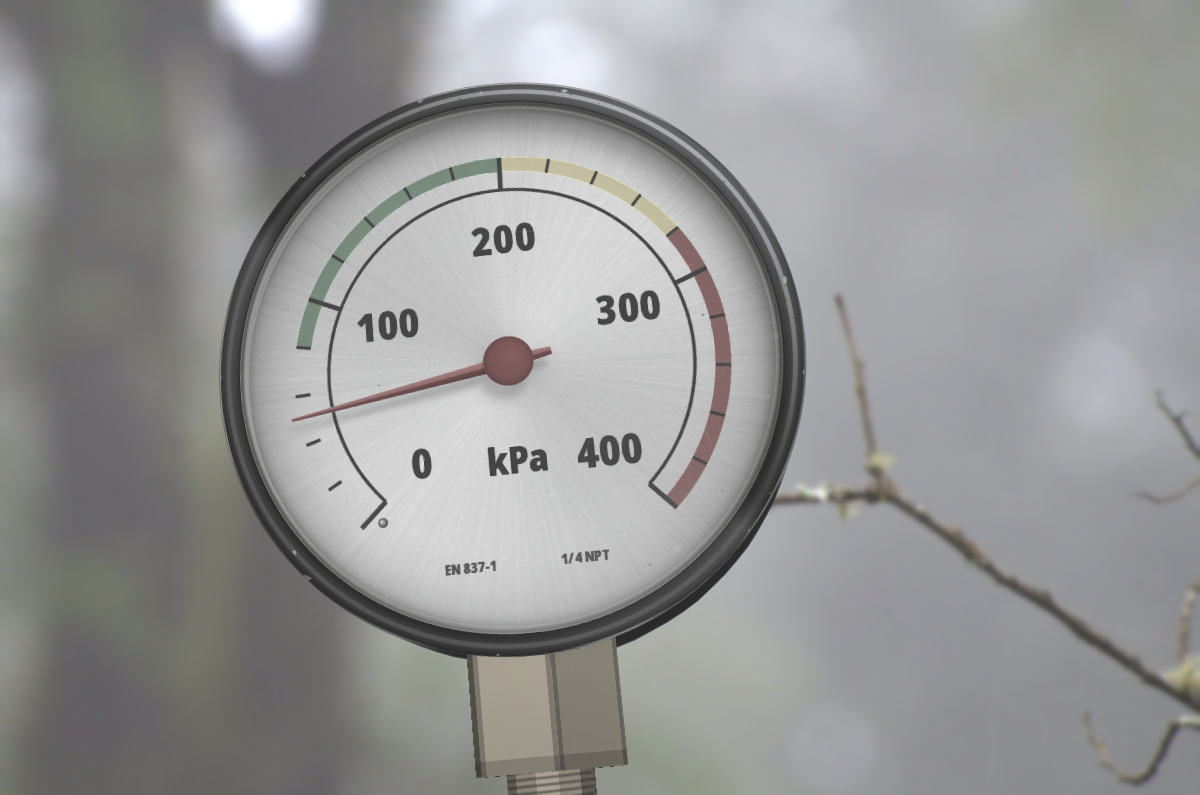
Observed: 50 kPa
